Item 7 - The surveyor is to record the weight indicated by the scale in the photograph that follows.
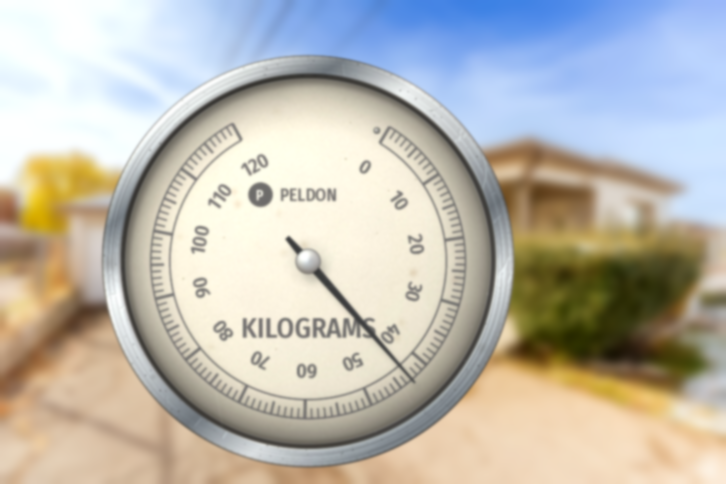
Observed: 43 kg
